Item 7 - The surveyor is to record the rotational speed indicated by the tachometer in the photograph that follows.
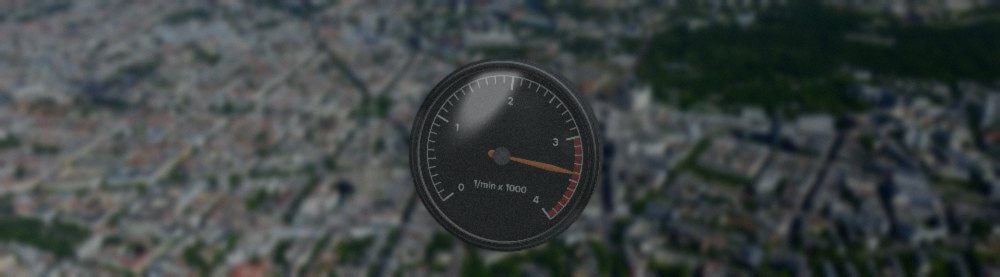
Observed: 3400 rpm
